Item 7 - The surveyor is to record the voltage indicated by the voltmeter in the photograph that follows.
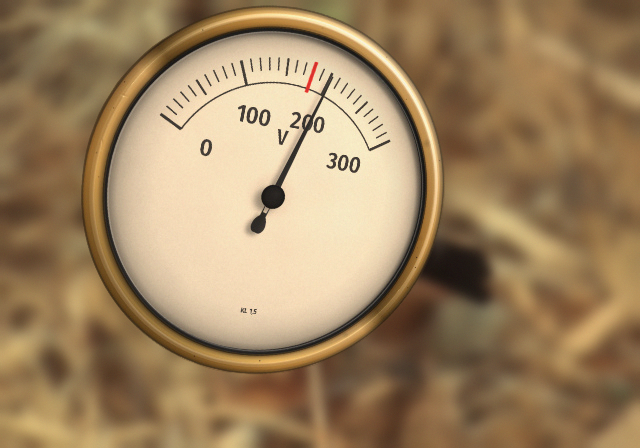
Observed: 200 V
